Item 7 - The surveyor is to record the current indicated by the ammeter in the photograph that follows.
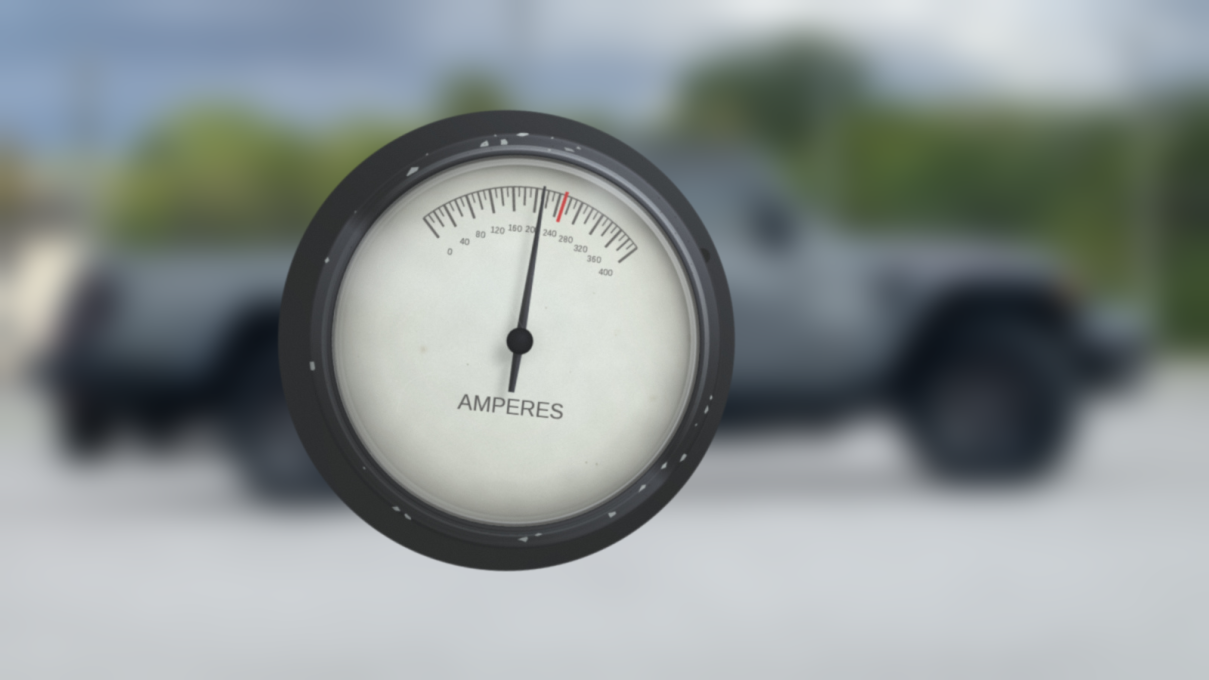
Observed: 210 A
